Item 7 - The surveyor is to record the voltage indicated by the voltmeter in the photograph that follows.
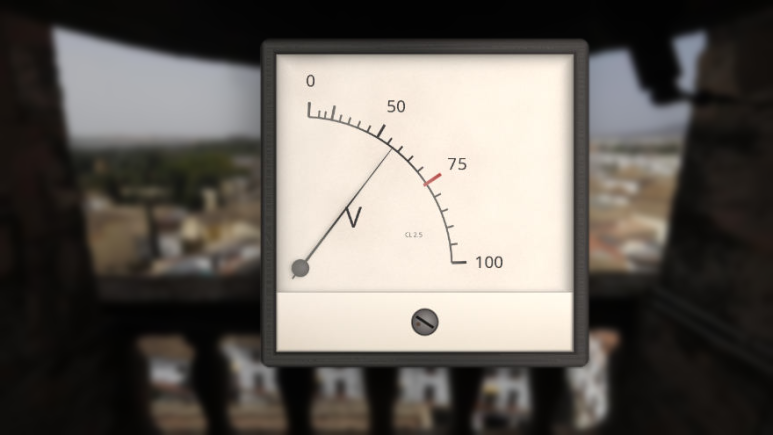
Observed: 57.5 V
